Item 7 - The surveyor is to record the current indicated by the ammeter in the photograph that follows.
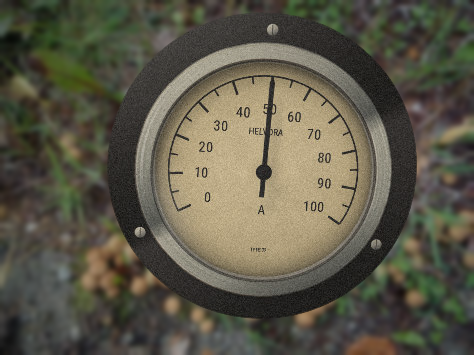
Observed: 50 A
